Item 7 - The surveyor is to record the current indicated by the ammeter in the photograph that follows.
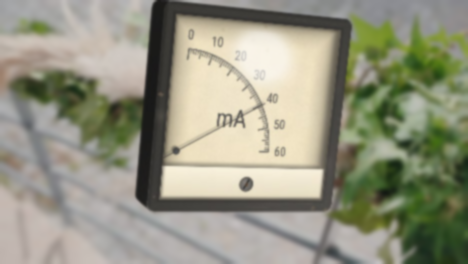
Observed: 40 mA
